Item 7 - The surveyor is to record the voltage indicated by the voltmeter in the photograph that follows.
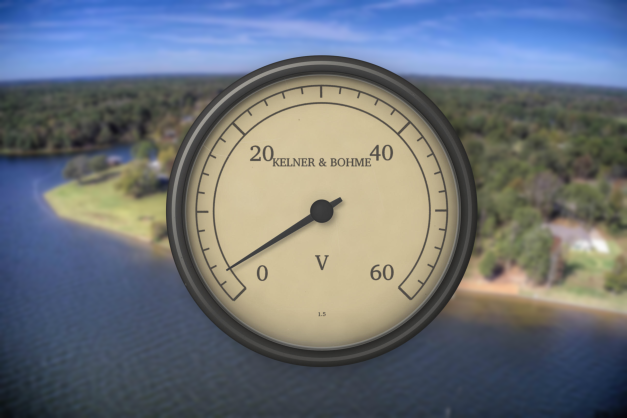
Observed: 3 V
